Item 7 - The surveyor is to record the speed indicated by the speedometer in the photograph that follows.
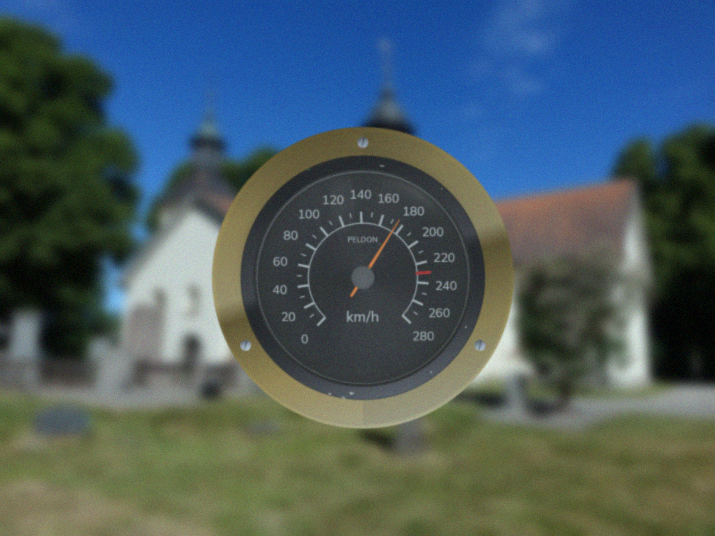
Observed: 175 km/h
